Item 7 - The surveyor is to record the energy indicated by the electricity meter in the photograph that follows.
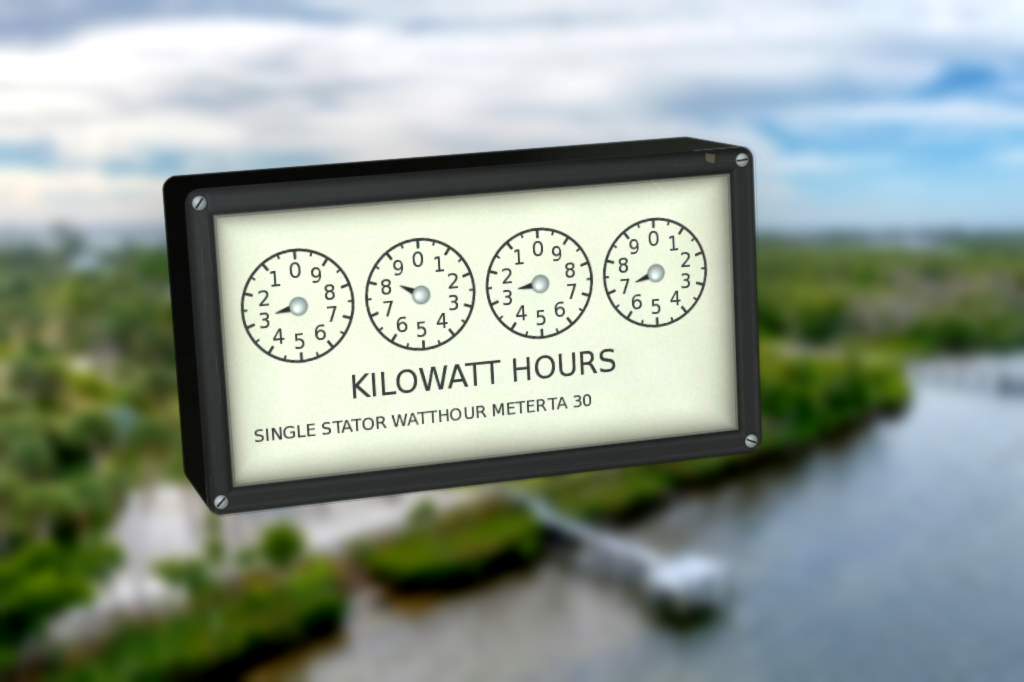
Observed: 2827 kWh
